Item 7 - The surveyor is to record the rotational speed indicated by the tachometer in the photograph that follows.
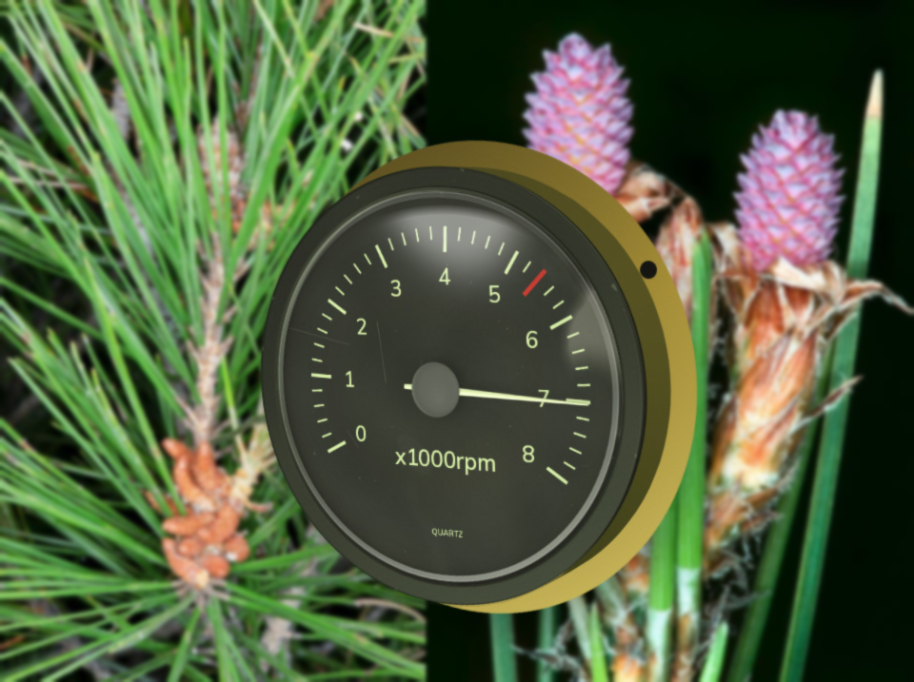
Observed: 7000 rpm
